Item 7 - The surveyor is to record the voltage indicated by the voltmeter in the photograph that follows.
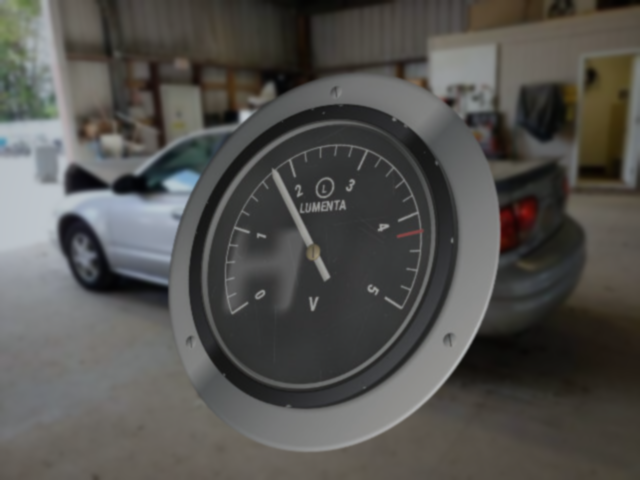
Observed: 1.8 V
